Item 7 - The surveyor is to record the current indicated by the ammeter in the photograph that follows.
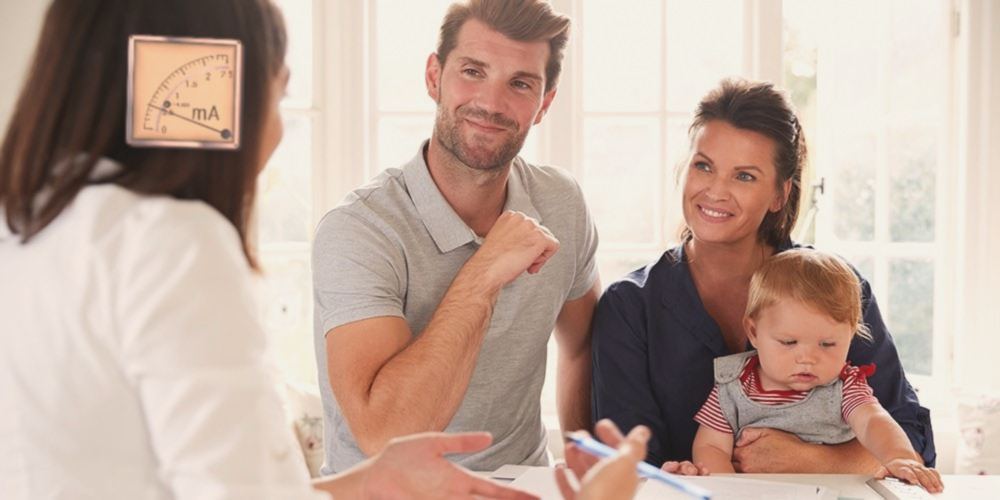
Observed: 0.5 mA
